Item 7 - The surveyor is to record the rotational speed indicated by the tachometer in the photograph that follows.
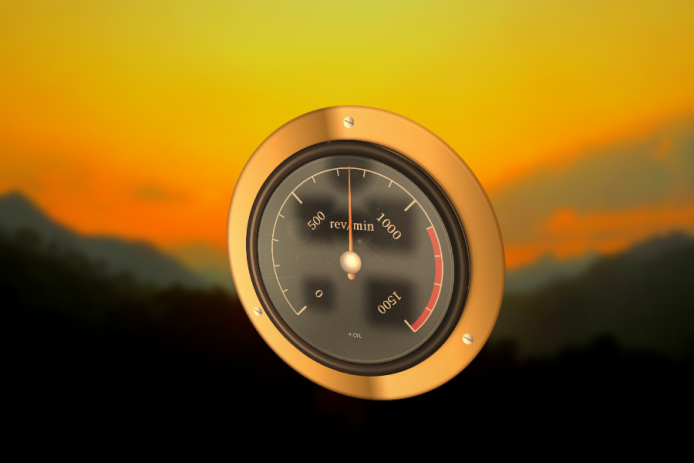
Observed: 750 rpm
